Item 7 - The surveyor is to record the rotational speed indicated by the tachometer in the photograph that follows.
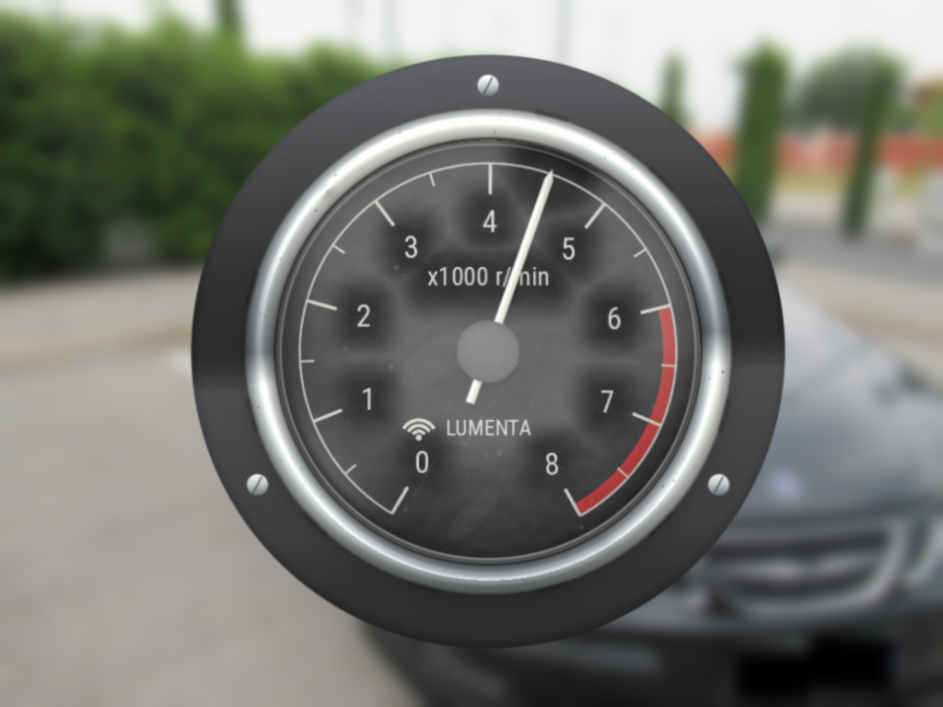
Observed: 4500 rpm
